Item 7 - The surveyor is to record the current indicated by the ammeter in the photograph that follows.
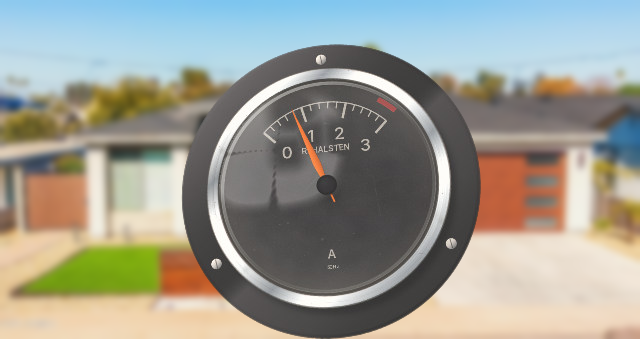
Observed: 0.8 A
